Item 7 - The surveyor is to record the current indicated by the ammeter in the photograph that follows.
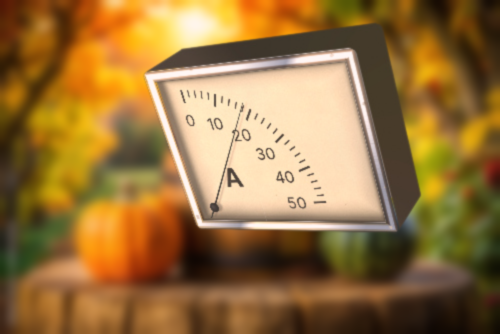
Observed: 18 A
